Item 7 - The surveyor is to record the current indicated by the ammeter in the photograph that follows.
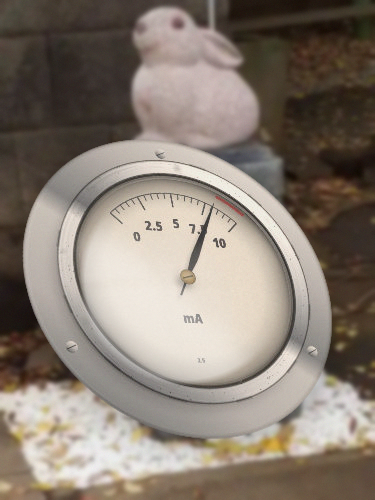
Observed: 8 mA
